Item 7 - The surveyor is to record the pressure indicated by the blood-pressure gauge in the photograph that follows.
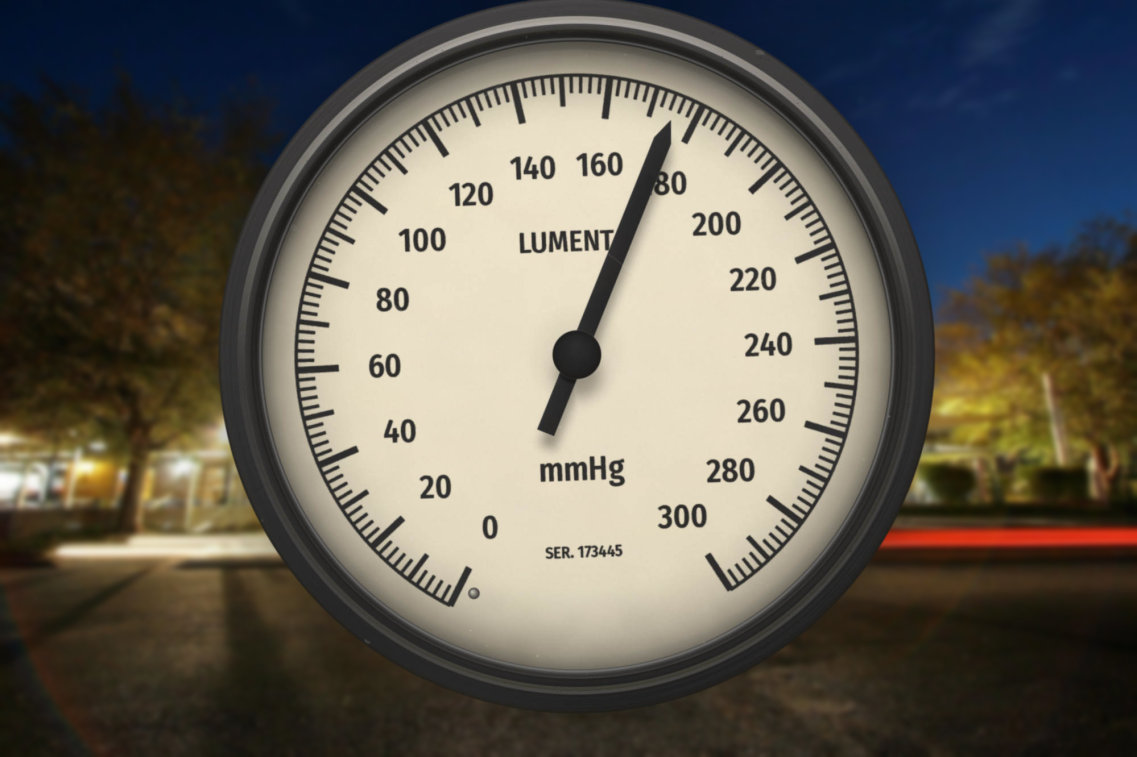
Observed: 175 mmHg
